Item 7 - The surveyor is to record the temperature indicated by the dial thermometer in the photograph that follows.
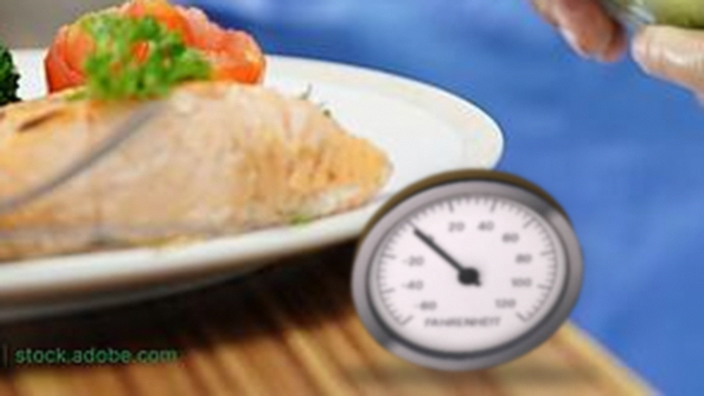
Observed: 0 °F
